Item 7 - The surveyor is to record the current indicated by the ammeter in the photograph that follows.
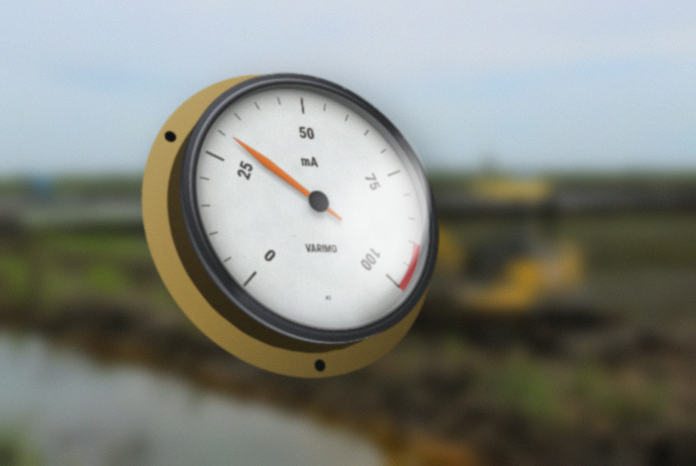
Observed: 30 mA
